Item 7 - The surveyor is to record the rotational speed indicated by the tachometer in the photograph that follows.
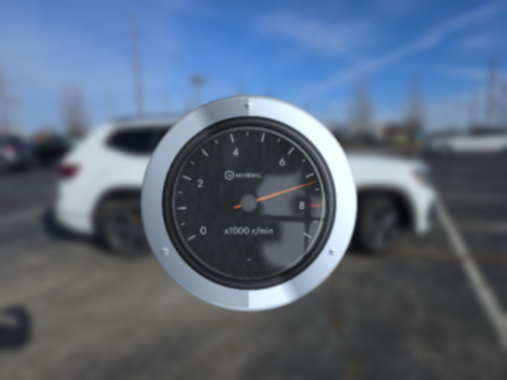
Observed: 7250 rpm
